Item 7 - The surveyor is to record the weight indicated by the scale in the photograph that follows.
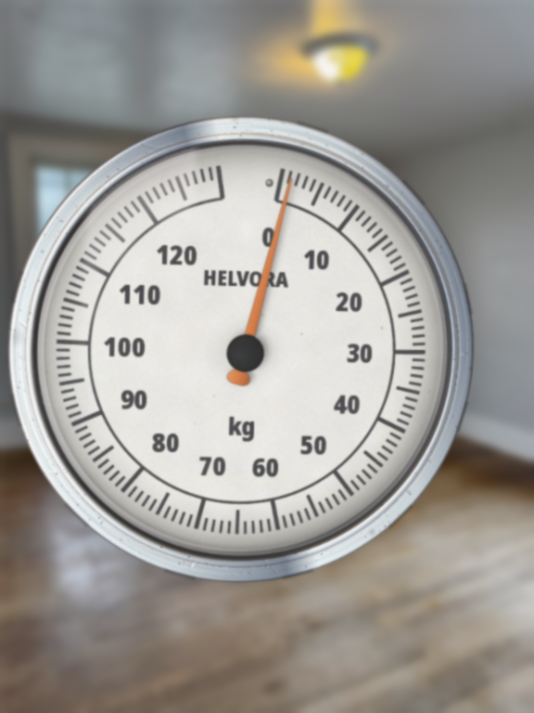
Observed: 1 kg
